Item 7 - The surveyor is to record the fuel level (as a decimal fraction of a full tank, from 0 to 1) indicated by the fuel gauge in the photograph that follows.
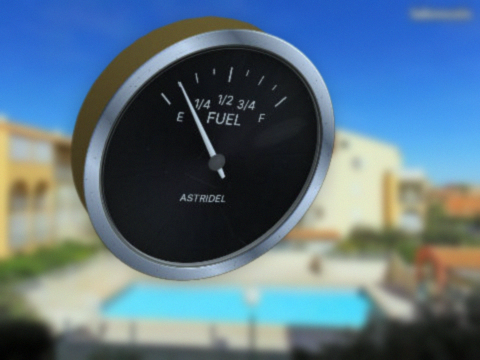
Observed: 0.125
